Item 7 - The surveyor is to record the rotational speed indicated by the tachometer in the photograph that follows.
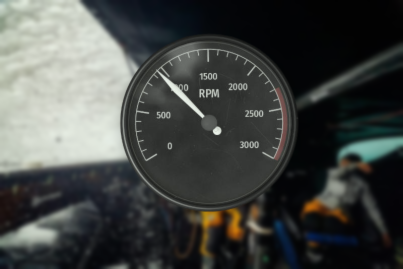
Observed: 950 rpm
